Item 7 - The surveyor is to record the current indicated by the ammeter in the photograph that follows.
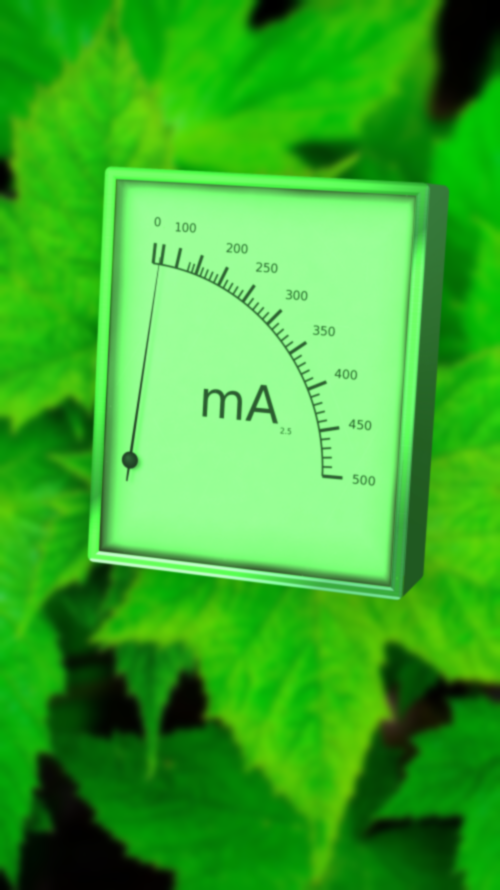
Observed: 50 mA
